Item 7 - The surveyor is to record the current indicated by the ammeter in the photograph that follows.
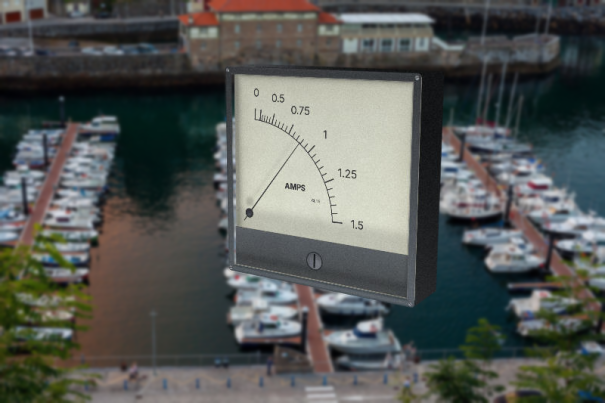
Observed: 0.9 A
